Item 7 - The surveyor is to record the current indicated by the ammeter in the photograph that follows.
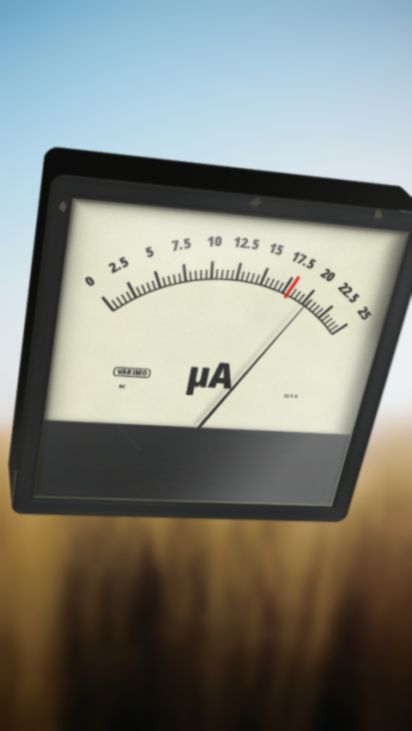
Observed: 20 µA
